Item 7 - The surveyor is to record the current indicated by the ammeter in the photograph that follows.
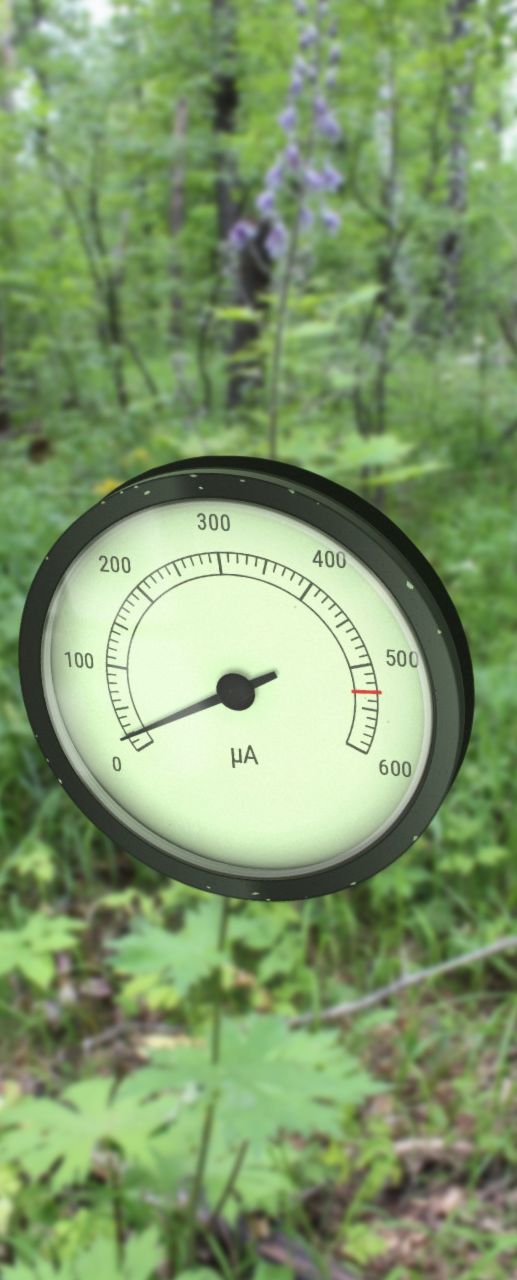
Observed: 20 µA
